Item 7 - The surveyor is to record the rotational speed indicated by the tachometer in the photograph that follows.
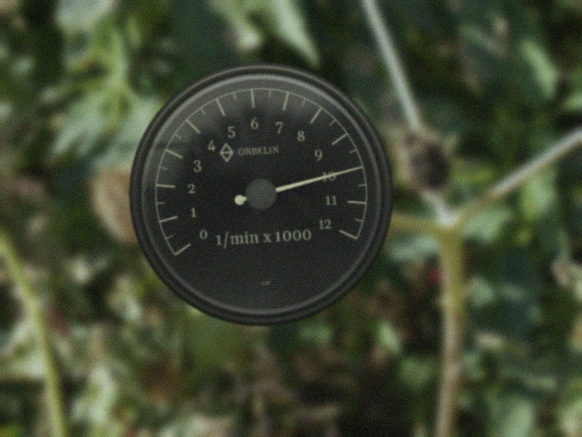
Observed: 10000 rpm
